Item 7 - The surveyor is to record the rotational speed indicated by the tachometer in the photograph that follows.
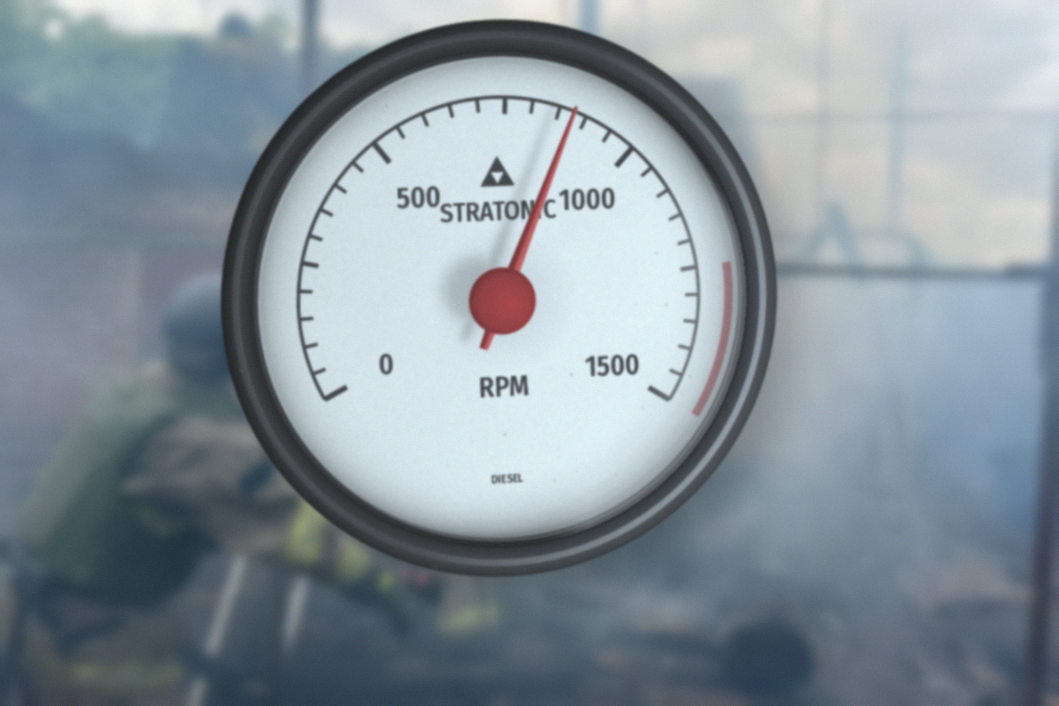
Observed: 875 rpm
